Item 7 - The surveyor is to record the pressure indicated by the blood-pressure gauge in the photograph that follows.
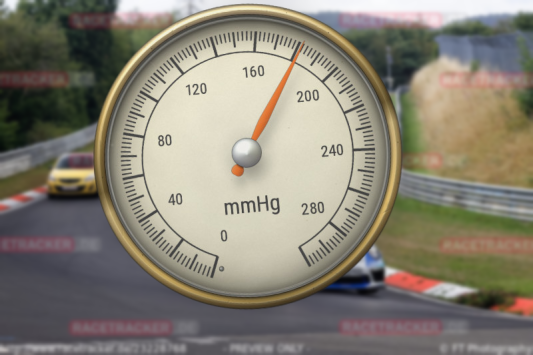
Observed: 182 mmHg
